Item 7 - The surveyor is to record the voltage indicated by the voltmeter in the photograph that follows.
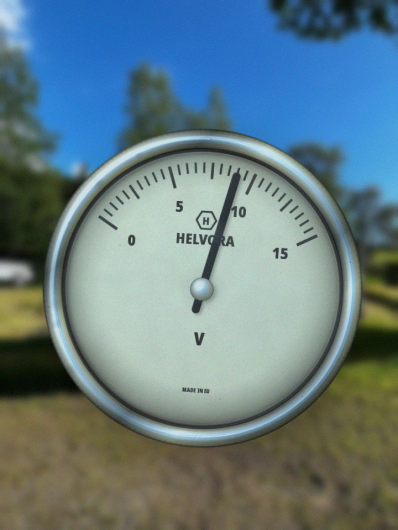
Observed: 9 V
